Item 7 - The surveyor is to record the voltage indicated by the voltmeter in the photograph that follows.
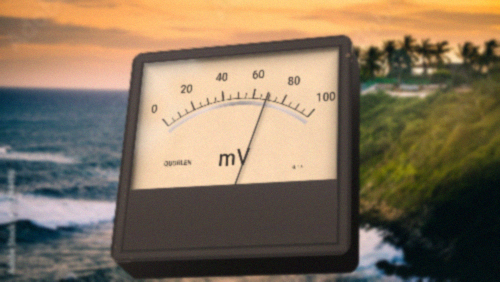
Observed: 70 mV
